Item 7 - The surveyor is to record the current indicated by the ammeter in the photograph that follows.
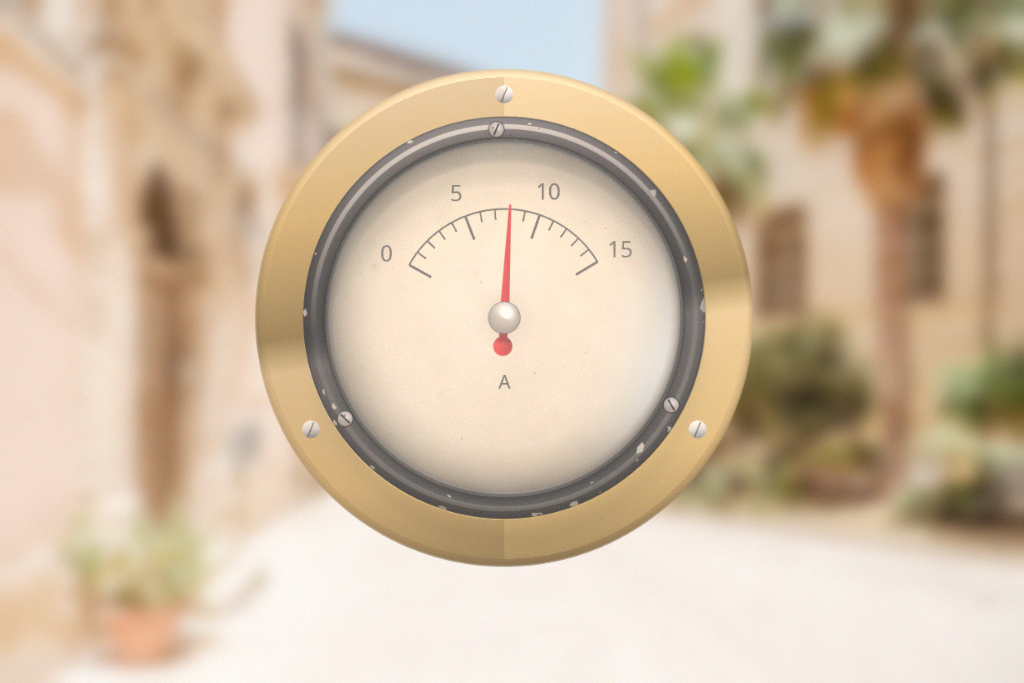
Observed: 8 A
